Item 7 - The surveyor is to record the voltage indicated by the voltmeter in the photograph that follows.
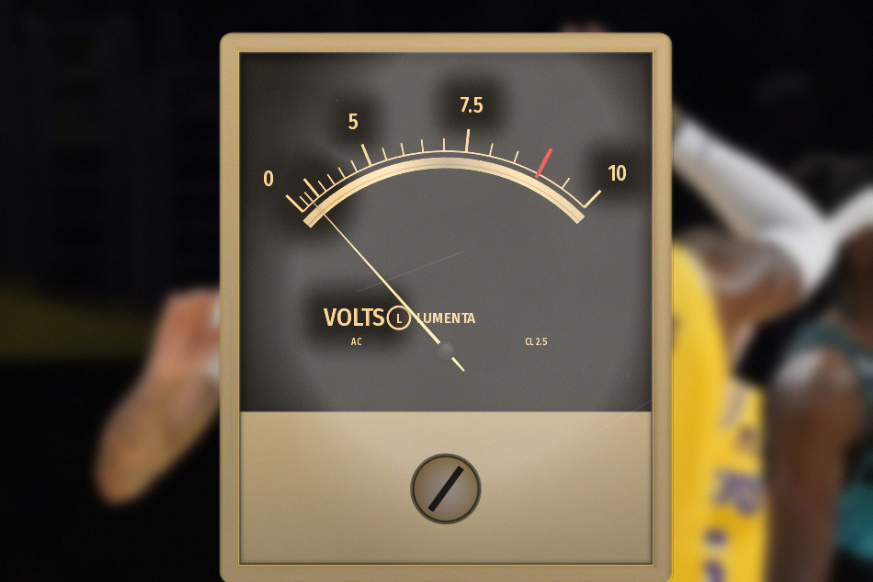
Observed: 2 V
